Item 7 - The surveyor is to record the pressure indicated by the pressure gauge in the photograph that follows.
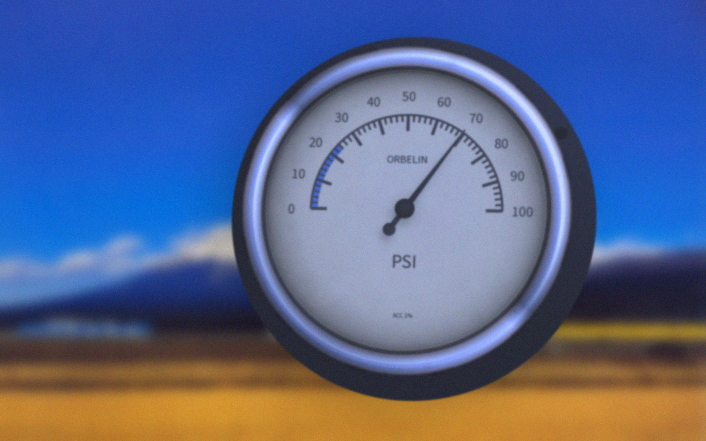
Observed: 70 psi
